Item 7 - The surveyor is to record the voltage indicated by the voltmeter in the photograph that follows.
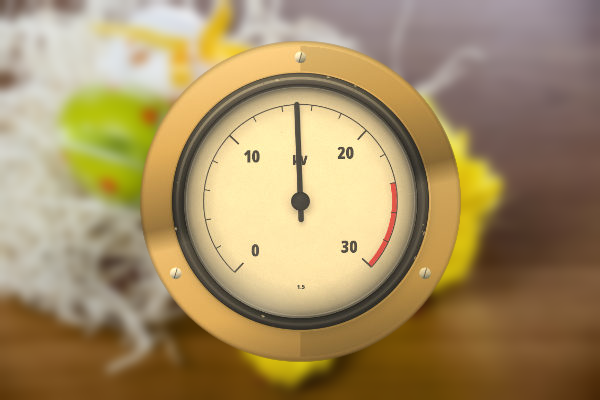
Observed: 15 kV
